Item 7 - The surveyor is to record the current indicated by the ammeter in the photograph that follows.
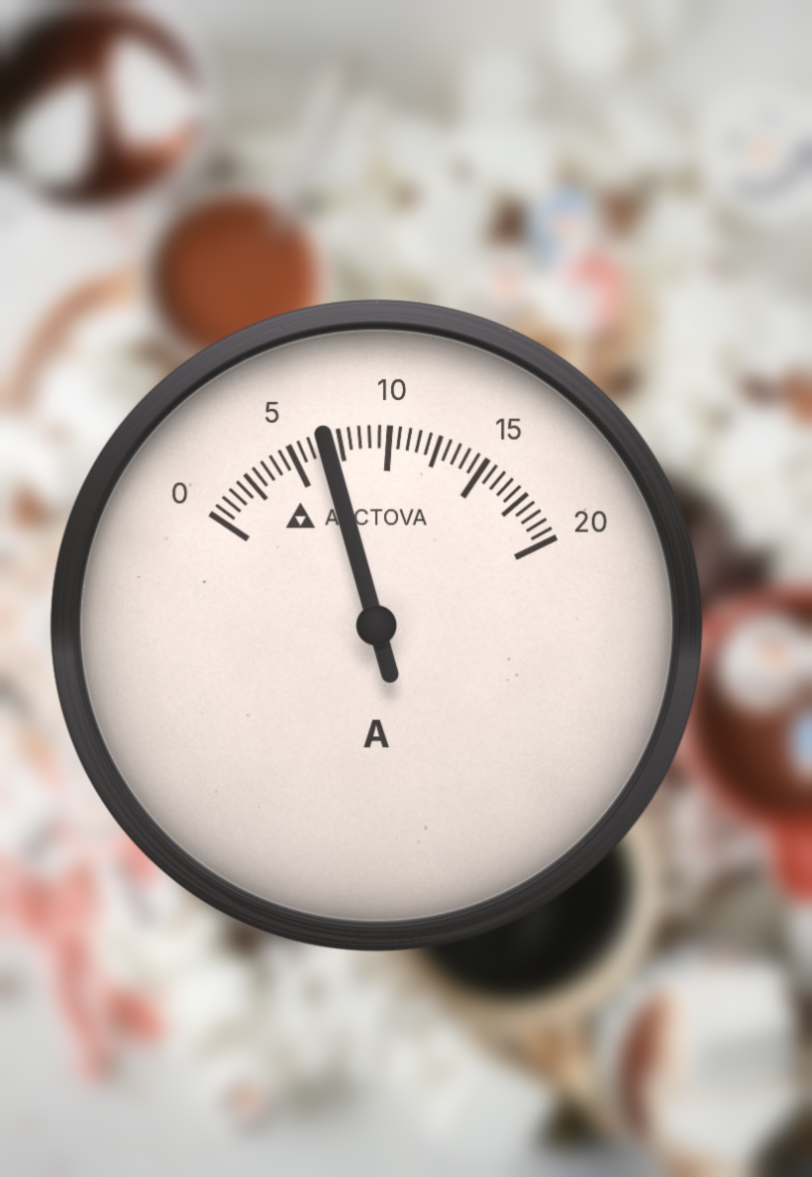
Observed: 6.75 A
